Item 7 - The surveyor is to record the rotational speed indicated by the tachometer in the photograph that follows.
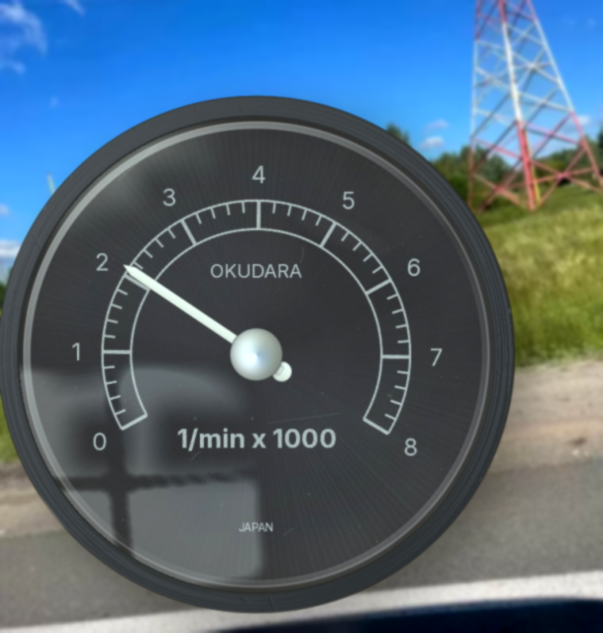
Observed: 2100 rpm
